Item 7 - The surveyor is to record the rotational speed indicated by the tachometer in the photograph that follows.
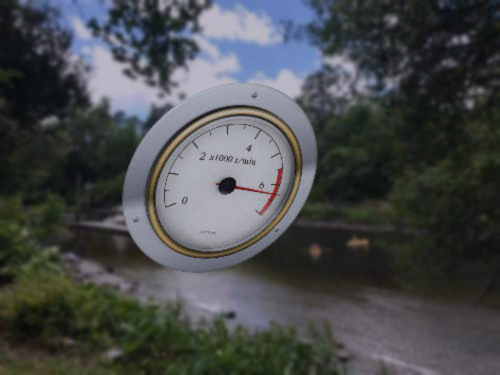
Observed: 6250 rpm
